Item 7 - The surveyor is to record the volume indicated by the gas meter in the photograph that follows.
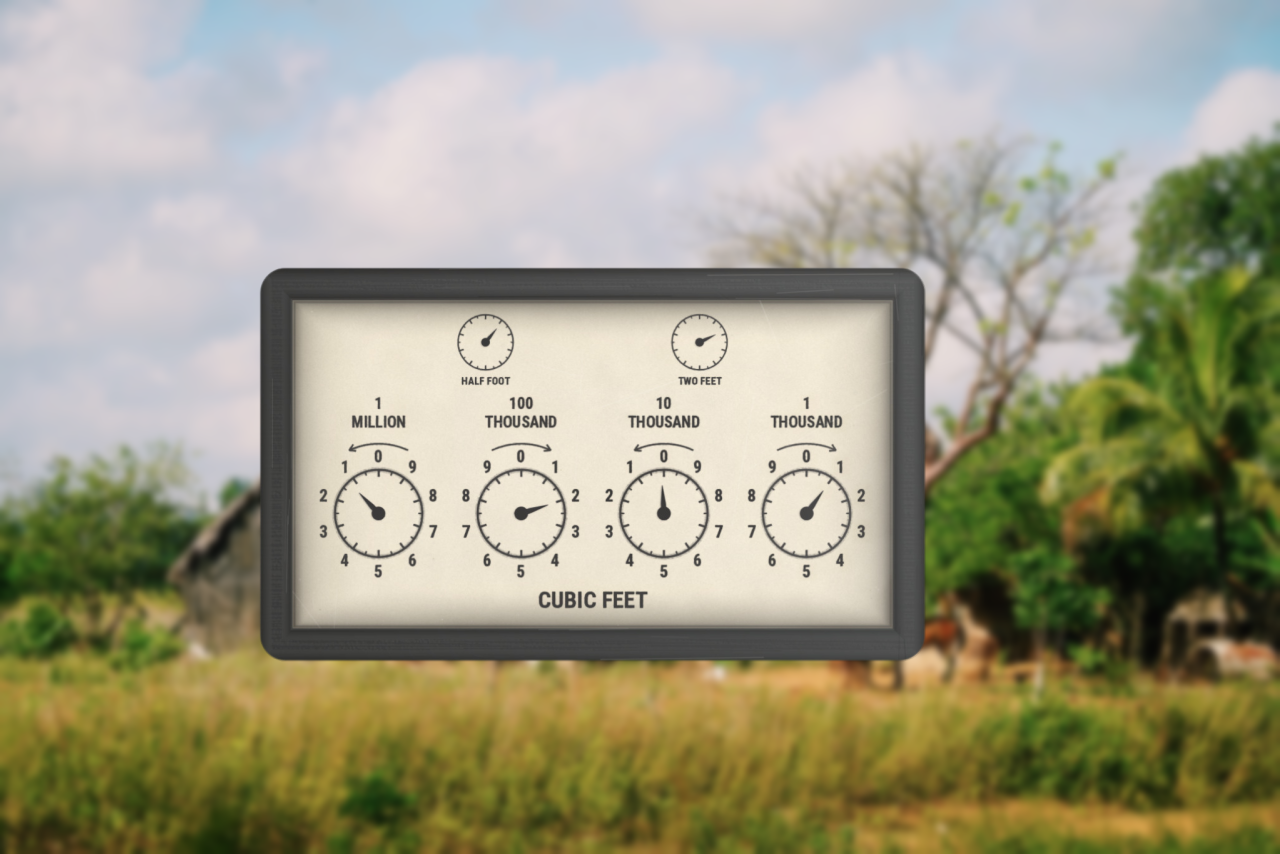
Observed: 120100 ft³
